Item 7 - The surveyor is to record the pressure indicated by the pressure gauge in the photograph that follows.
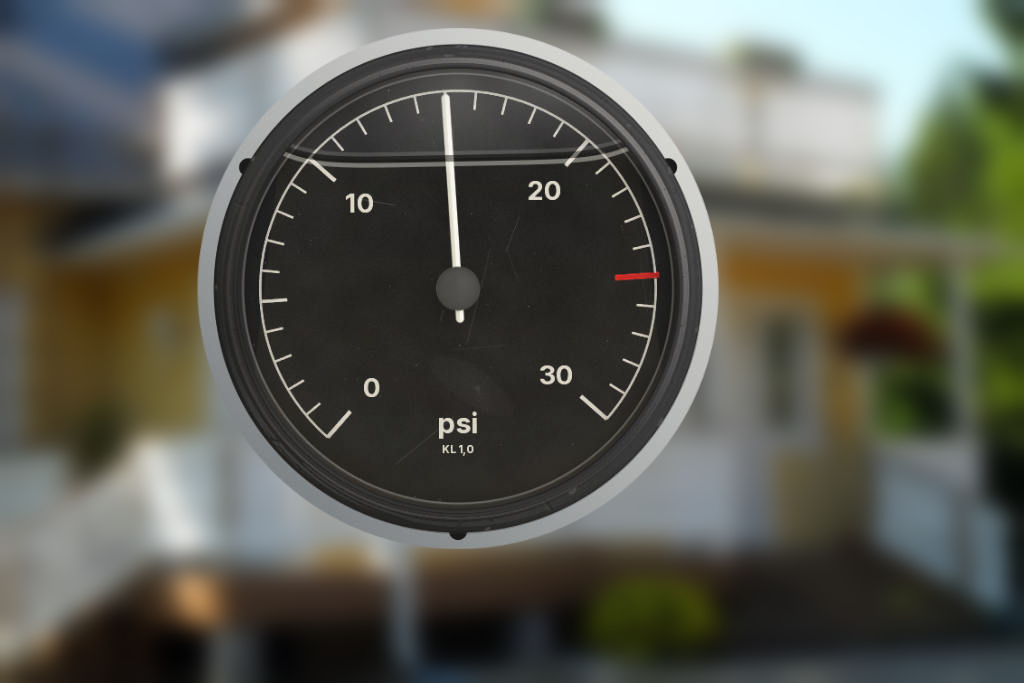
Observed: 15 psi
